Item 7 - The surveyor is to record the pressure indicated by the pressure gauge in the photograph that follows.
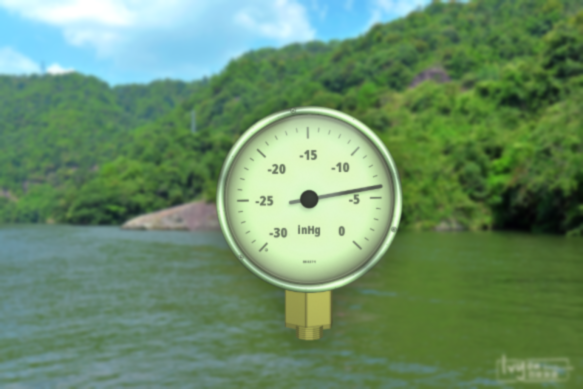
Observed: -6 inHg
